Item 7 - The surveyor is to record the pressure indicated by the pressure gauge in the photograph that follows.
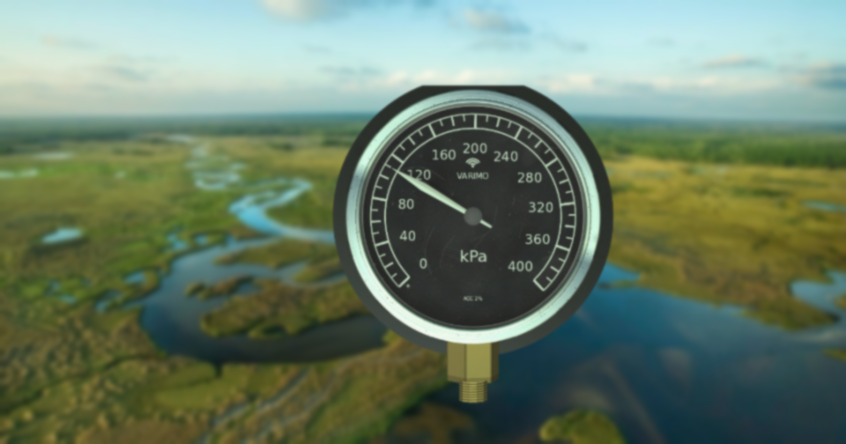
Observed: 110 kPa
